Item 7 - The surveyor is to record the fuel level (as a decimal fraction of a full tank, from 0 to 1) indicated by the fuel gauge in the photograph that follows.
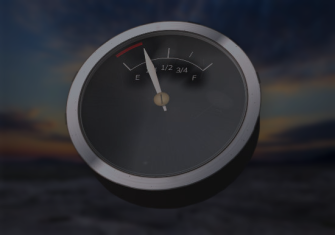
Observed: 0.25
